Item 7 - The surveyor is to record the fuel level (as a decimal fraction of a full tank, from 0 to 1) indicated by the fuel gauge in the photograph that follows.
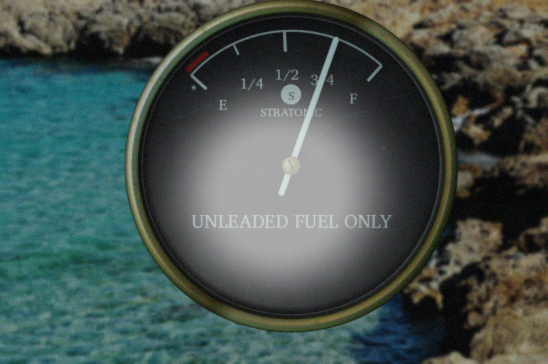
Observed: 0.75
